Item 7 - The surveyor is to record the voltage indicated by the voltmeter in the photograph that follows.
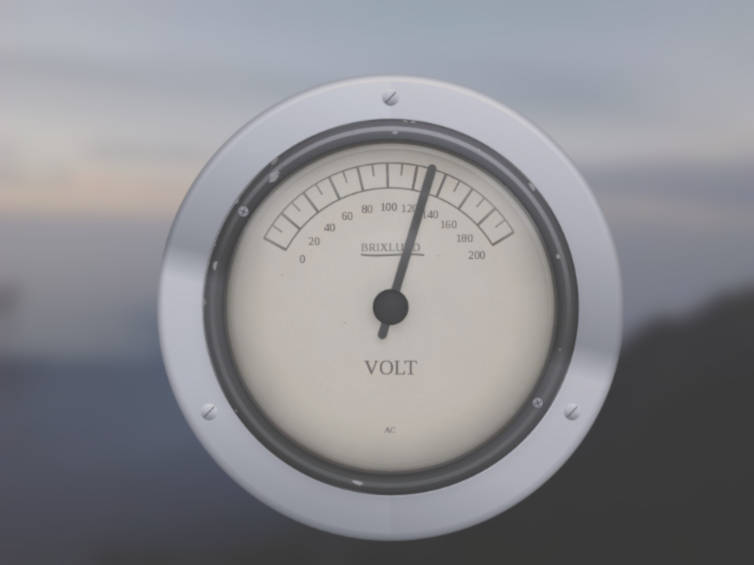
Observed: 130 V
